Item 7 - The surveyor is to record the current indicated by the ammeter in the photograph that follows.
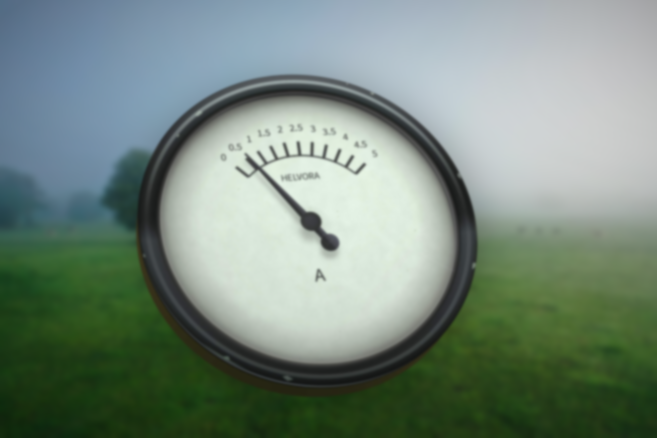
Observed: 0.5 A
